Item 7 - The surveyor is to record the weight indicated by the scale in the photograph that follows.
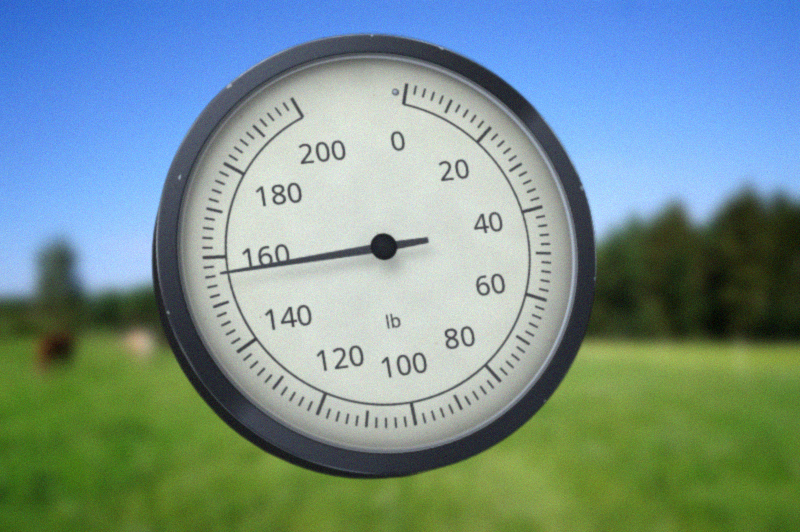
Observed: 156 lb
